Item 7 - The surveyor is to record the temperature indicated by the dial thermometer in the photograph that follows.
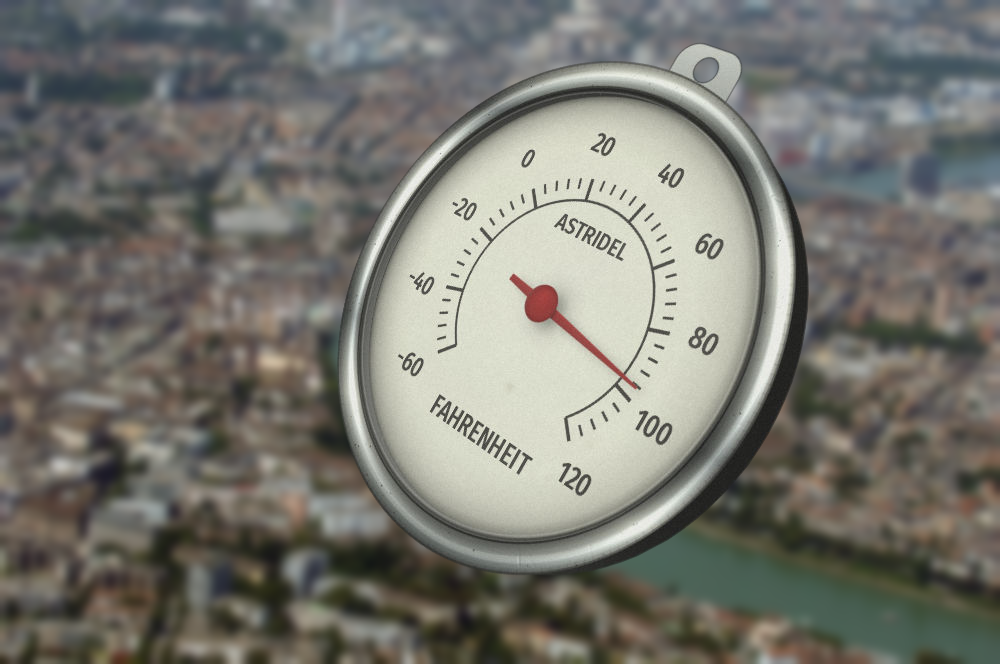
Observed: 96 °F
